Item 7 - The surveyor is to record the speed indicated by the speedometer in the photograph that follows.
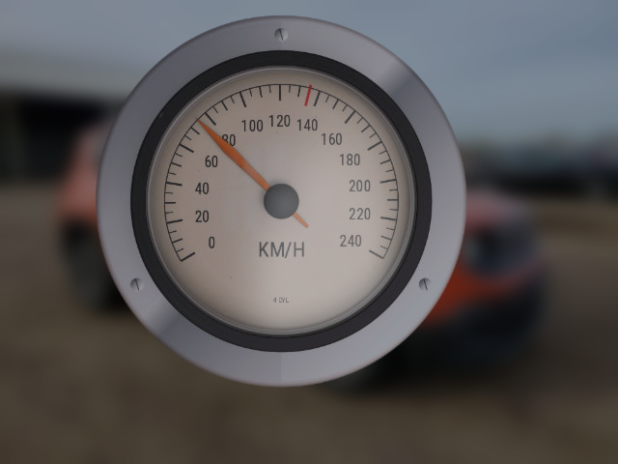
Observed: 75 km/h
